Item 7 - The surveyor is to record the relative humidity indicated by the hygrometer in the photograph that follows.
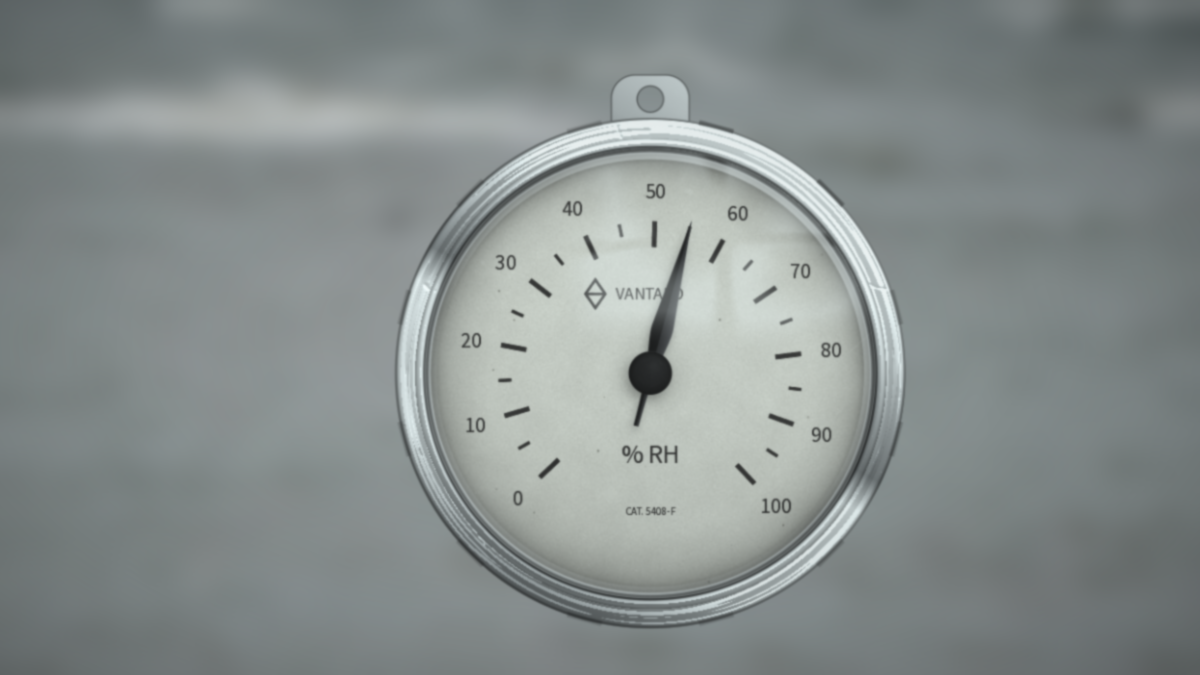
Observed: 55 %
